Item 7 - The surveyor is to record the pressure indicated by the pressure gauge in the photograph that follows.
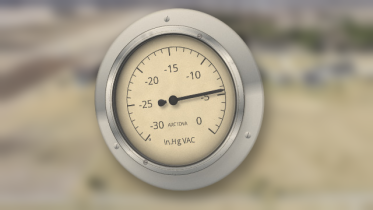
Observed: -5.5 inHg
